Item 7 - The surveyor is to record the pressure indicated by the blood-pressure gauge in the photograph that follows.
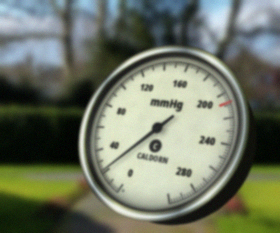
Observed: 20 mmHg
